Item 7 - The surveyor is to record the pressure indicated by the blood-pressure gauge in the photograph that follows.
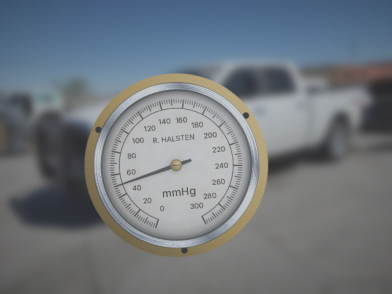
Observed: 50 mmHg
